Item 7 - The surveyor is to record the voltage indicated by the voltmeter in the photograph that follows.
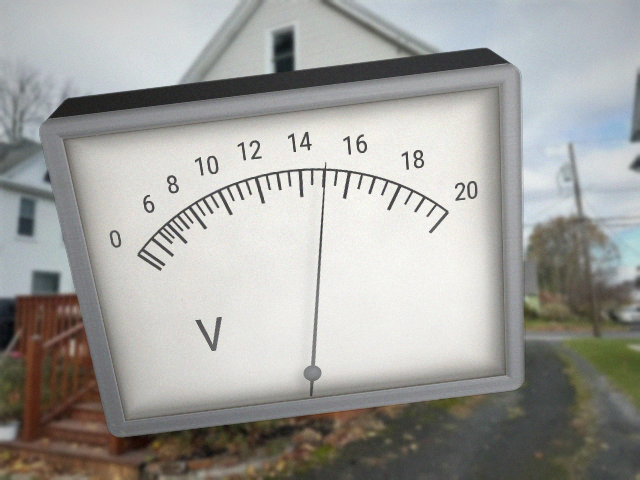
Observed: 15 V
